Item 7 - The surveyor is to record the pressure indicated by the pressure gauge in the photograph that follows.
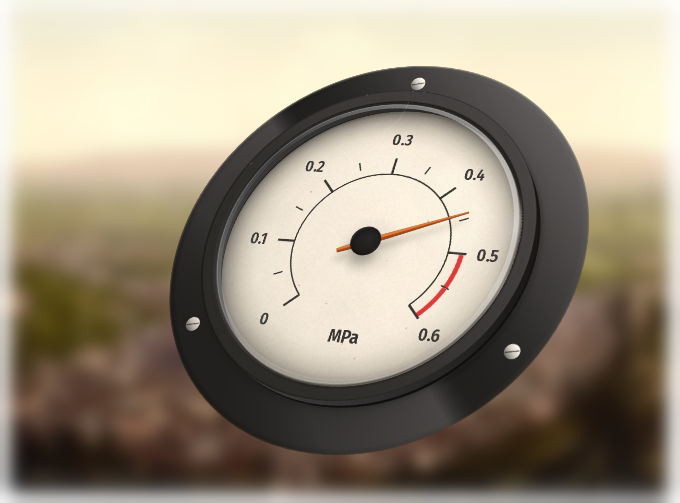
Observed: 0.45 MPa
